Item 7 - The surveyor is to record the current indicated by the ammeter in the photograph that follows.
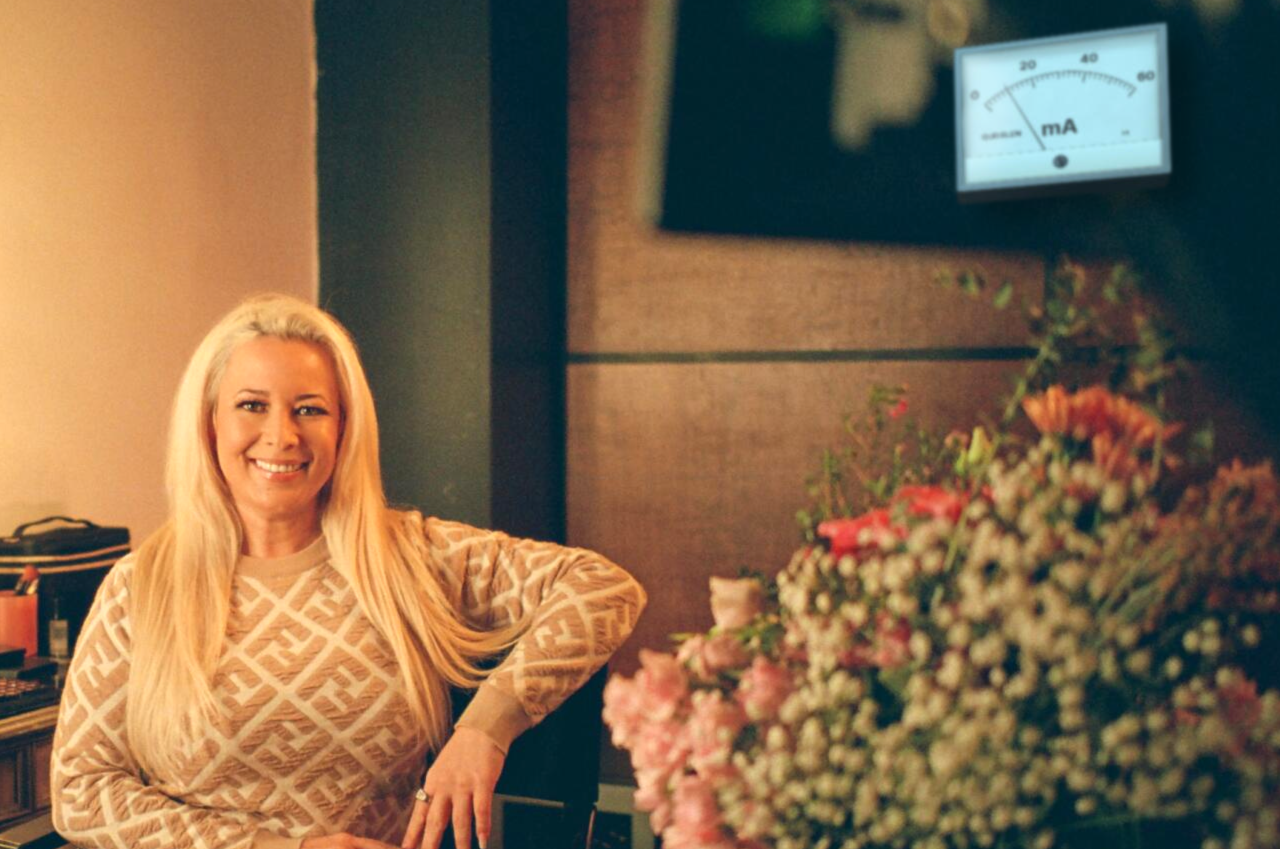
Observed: 10 mA
